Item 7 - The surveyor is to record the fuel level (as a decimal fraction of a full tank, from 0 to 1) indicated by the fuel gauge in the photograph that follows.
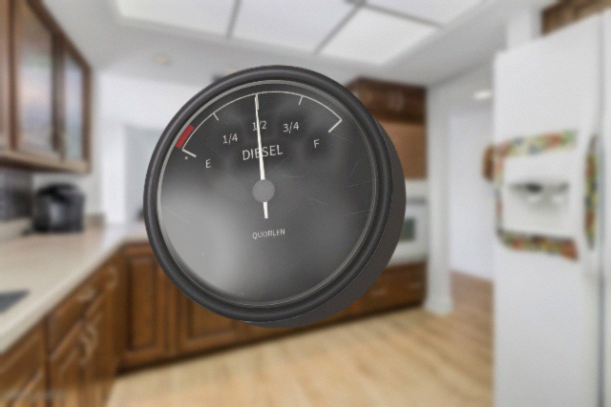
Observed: 0.5
